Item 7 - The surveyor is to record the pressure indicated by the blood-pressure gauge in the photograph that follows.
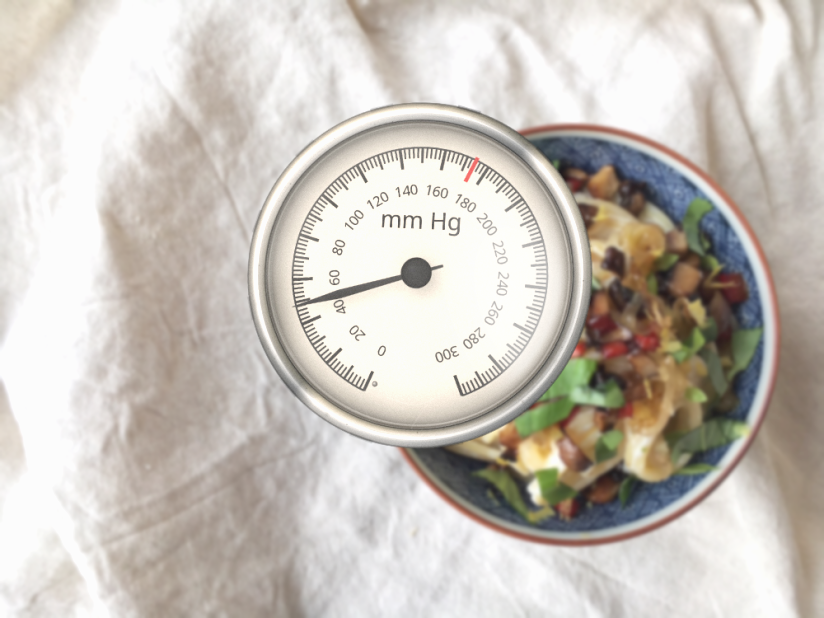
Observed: 48 mmHg
